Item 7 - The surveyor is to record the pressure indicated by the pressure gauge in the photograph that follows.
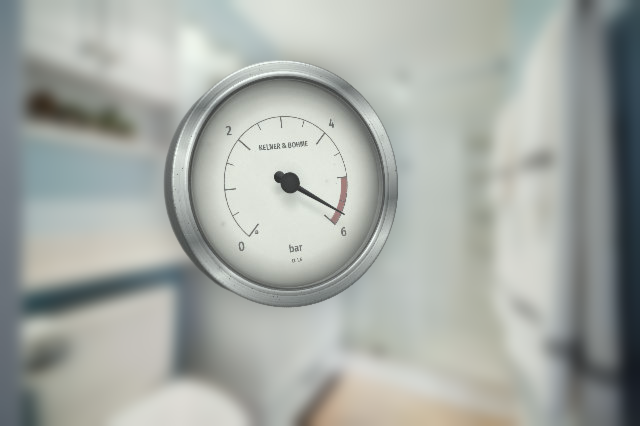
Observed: 5.75 bar
